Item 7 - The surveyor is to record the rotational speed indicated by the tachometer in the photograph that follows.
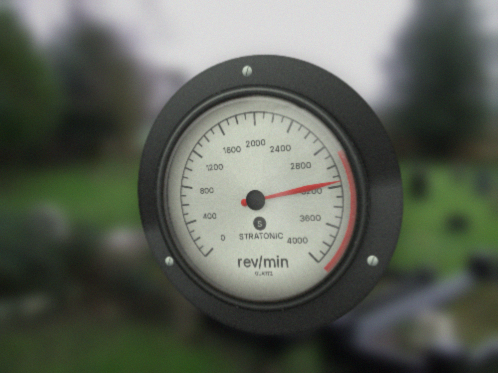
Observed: 3150 rpm
